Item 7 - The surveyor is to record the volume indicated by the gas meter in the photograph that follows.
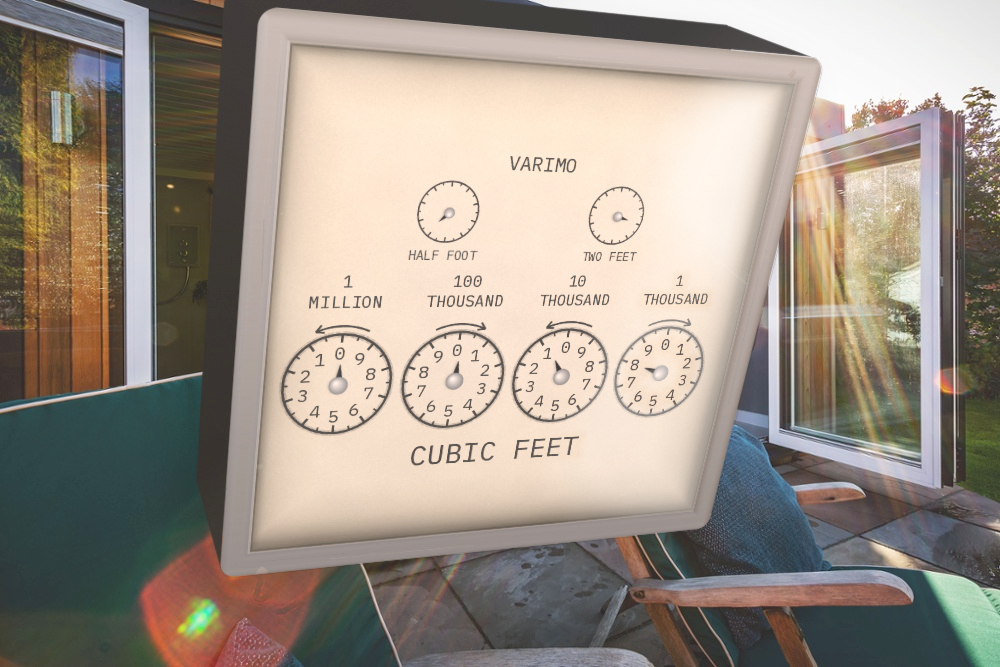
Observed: 800 ft³
